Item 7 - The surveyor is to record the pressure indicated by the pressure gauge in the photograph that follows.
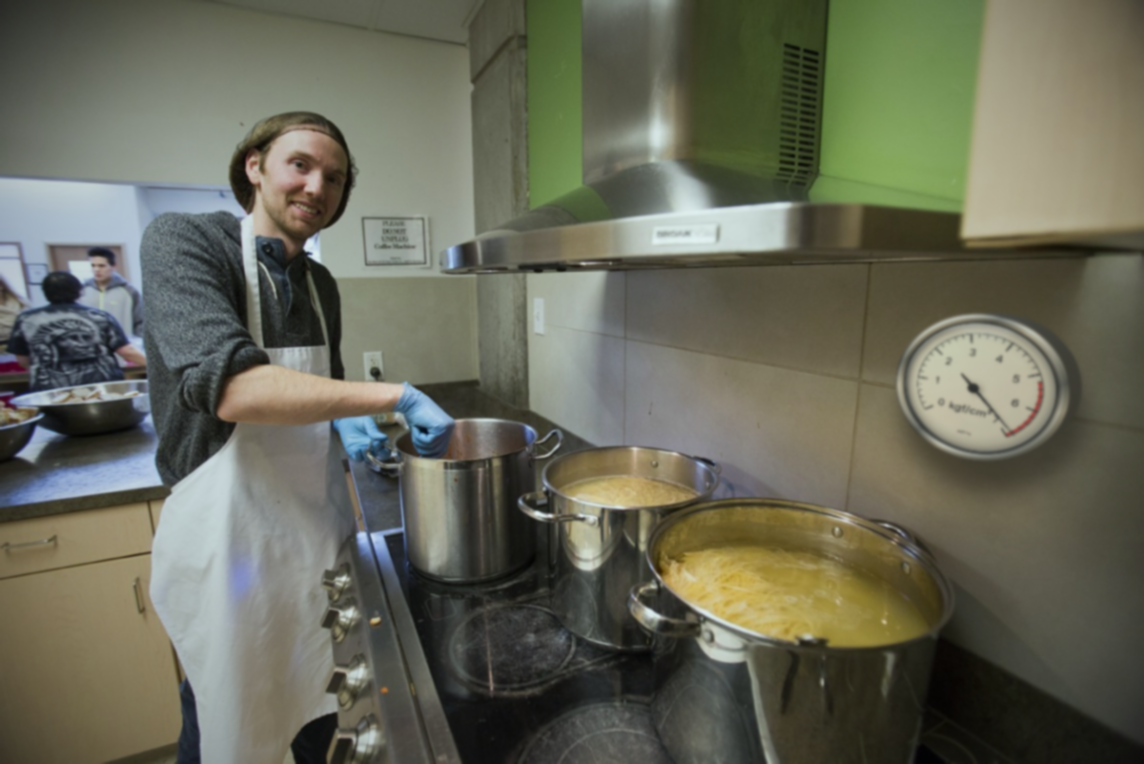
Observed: 6.8 kg/cm²
